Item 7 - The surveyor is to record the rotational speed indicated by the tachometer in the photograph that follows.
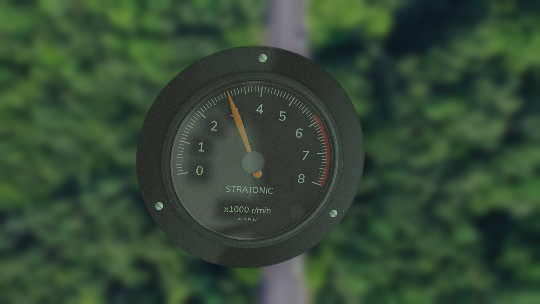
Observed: 3000 rpm
